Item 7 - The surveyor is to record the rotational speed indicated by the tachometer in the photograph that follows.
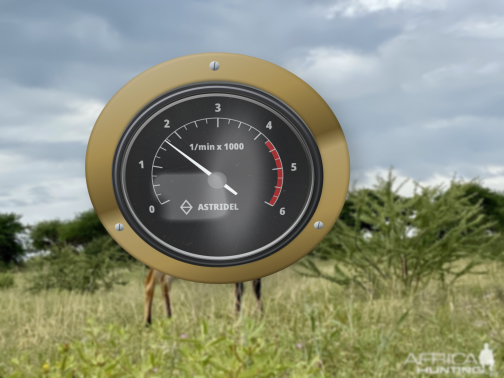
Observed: 1750 rpm
